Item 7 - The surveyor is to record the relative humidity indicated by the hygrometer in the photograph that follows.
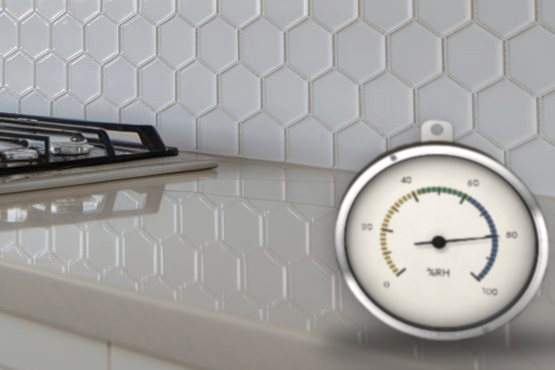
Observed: 80 %
